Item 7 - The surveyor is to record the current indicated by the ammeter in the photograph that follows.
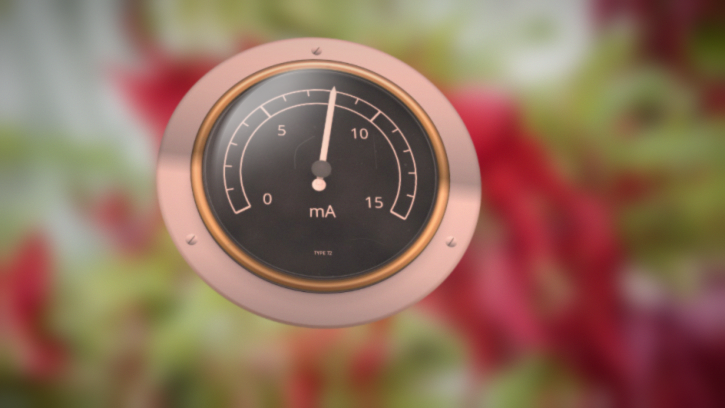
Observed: 8 mA
